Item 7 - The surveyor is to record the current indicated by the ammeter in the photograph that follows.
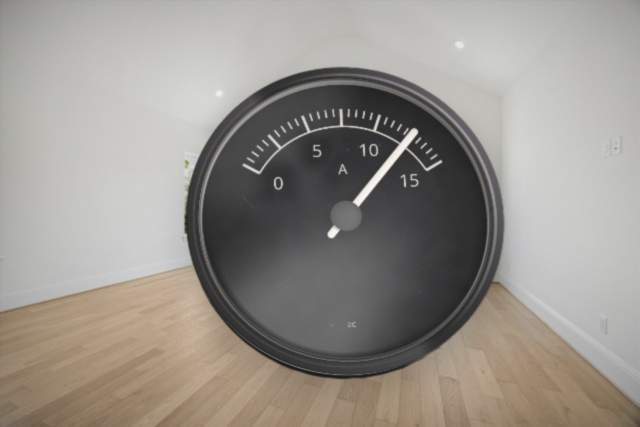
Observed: 12.5 A
